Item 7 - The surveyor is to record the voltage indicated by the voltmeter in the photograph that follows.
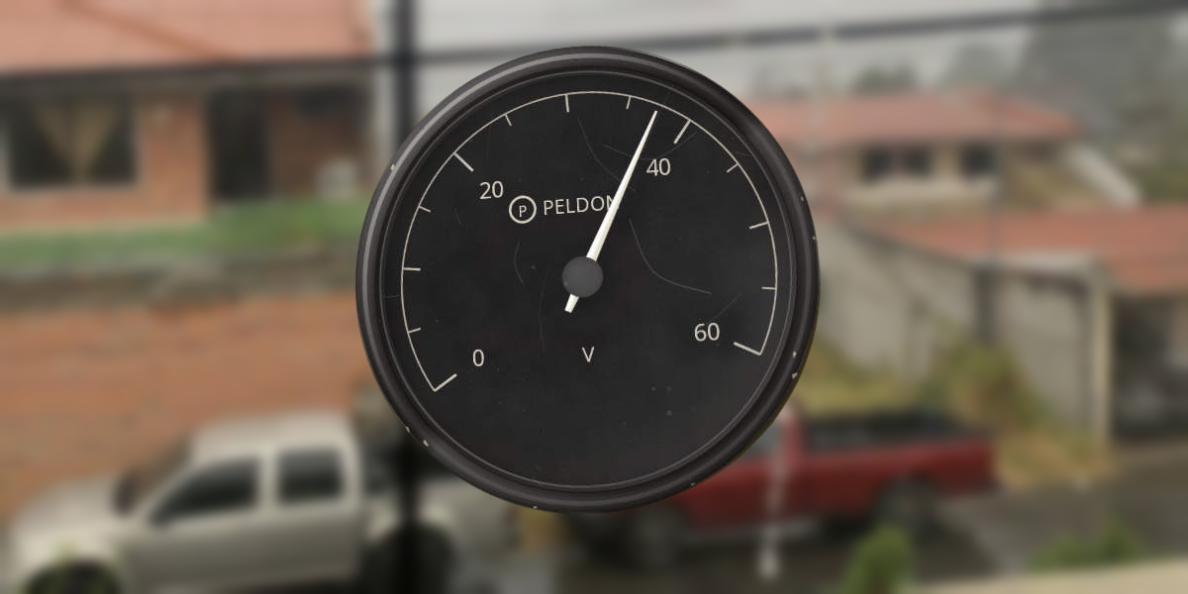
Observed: 37.5 V
